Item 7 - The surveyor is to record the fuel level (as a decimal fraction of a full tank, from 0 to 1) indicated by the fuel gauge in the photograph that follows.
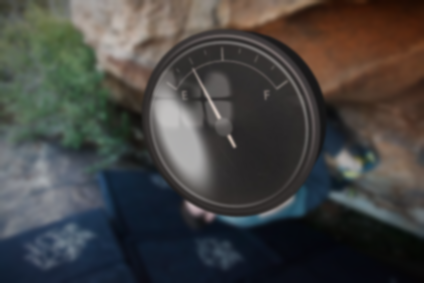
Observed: 0.25
